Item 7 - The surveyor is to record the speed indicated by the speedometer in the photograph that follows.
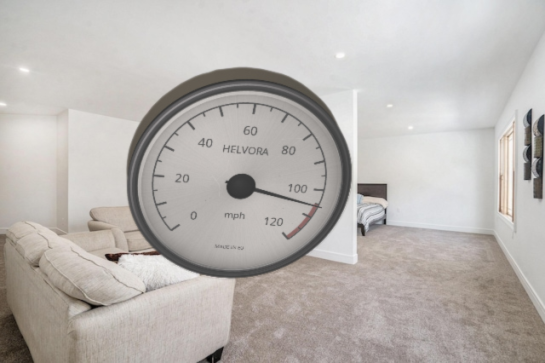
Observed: 105 mph
